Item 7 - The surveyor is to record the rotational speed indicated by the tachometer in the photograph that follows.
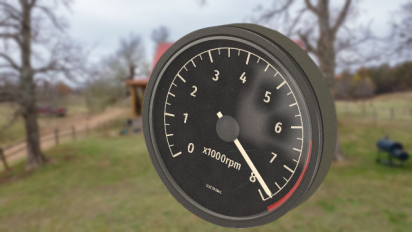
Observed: 7750 rpm
